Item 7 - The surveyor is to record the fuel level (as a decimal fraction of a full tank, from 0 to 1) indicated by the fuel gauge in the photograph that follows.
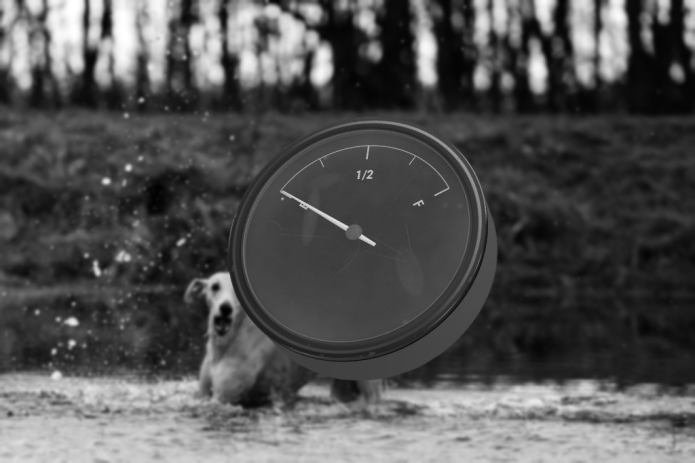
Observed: 0
